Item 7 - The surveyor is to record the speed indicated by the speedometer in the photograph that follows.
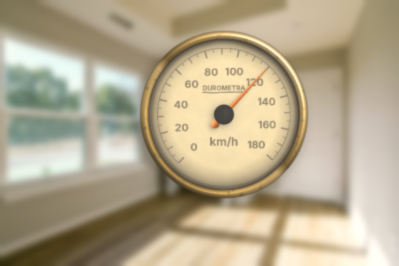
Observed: 120 km/h
